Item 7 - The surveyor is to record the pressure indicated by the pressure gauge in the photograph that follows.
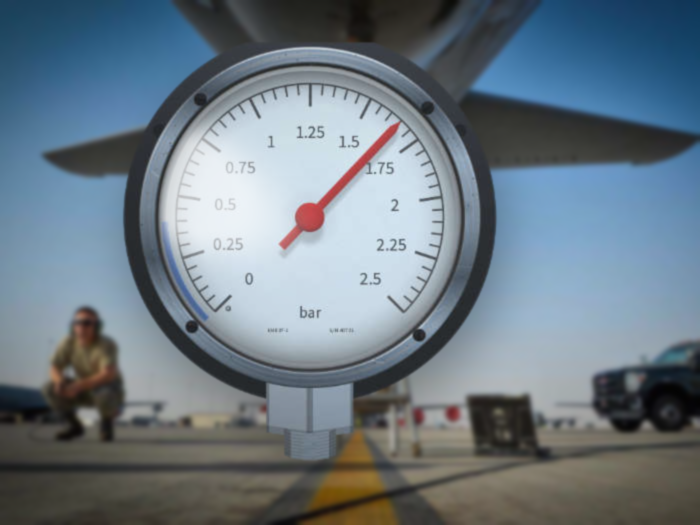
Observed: 1.65 bar
